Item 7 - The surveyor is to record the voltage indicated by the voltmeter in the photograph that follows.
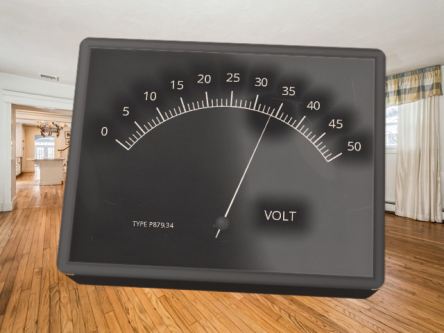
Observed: 34 V
